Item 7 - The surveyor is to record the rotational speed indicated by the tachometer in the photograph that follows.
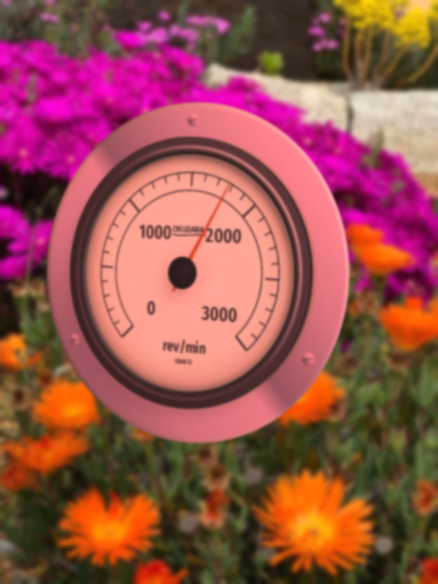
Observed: 1800 rpm
